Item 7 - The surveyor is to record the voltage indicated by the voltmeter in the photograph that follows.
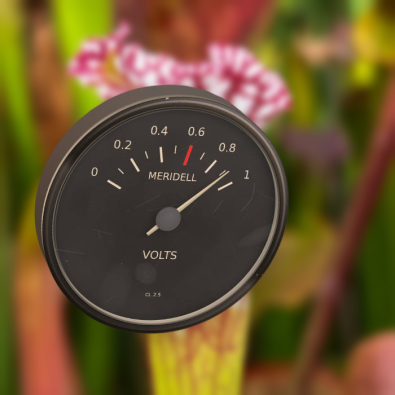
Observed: 0.9 V
